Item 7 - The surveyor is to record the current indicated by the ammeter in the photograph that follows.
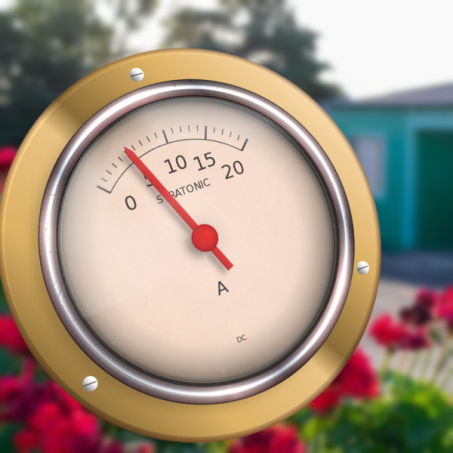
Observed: 5 A
